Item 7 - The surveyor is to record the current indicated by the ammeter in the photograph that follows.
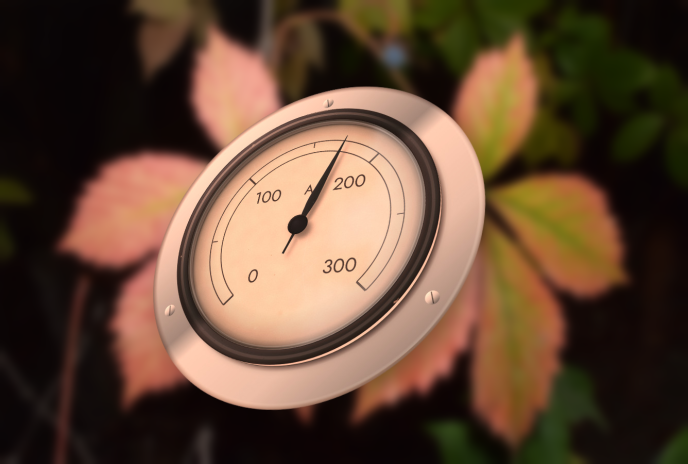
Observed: 175 A
